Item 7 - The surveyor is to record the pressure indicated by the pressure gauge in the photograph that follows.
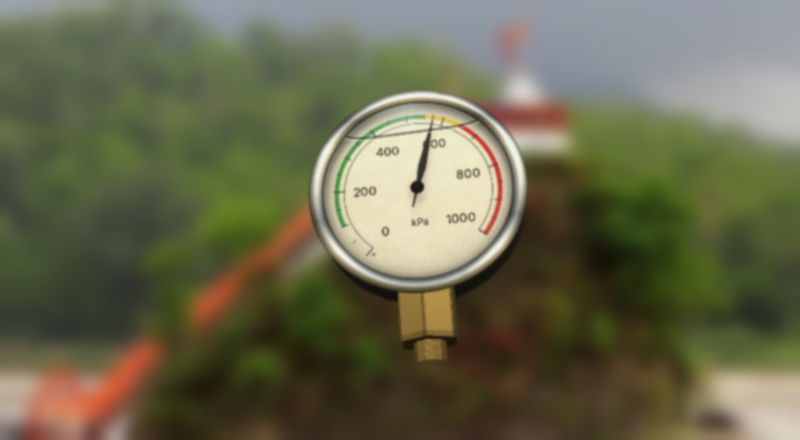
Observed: 575 kPa
